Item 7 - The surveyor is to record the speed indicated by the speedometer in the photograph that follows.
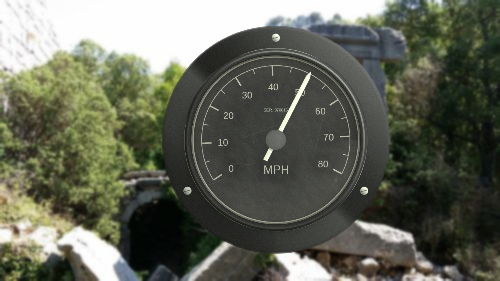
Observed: 50 mph
